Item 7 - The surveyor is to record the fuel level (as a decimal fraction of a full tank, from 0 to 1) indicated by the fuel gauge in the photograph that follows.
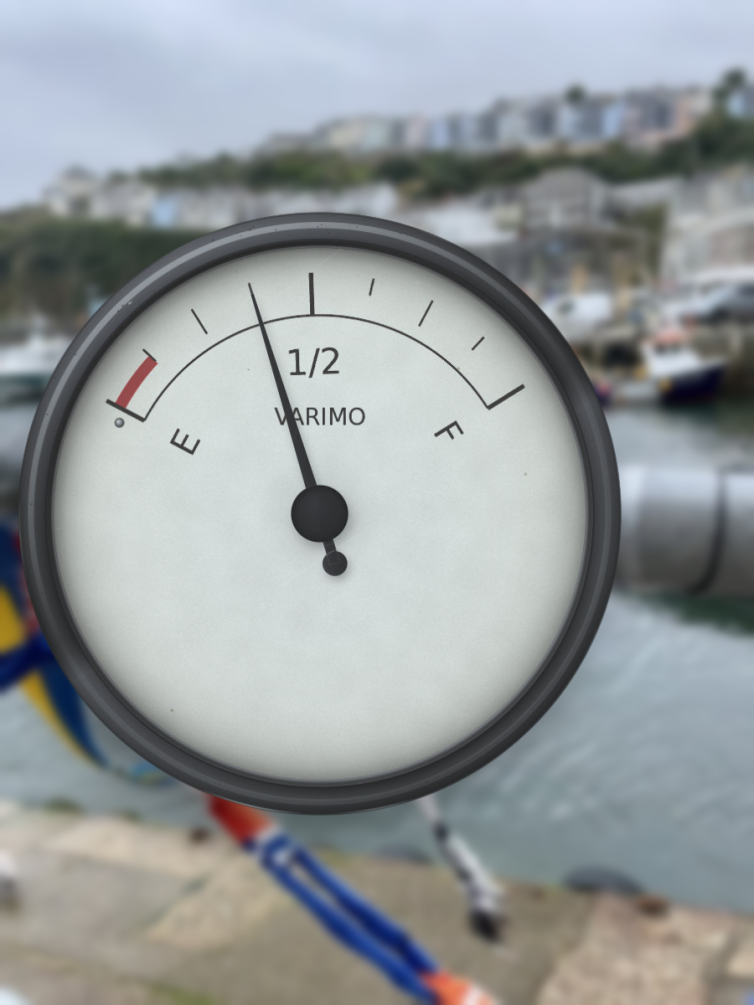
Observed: 0.375
